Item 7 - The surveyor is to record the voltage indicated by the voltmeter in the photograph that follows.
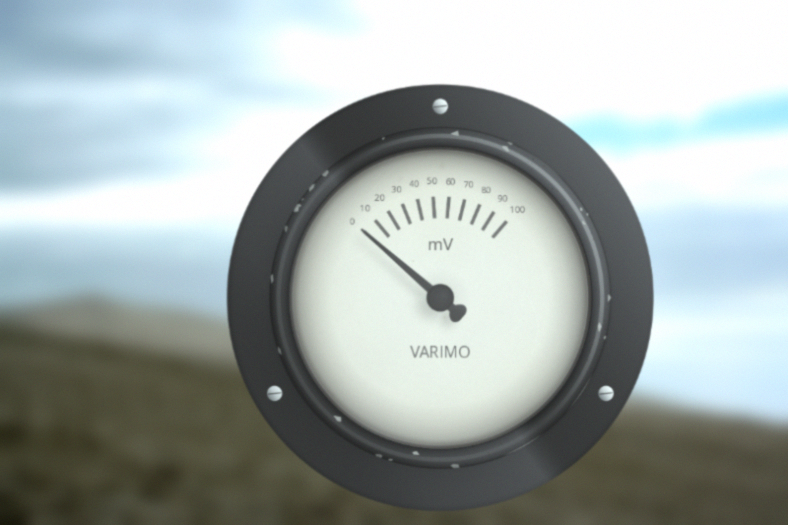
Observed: 0 mV
